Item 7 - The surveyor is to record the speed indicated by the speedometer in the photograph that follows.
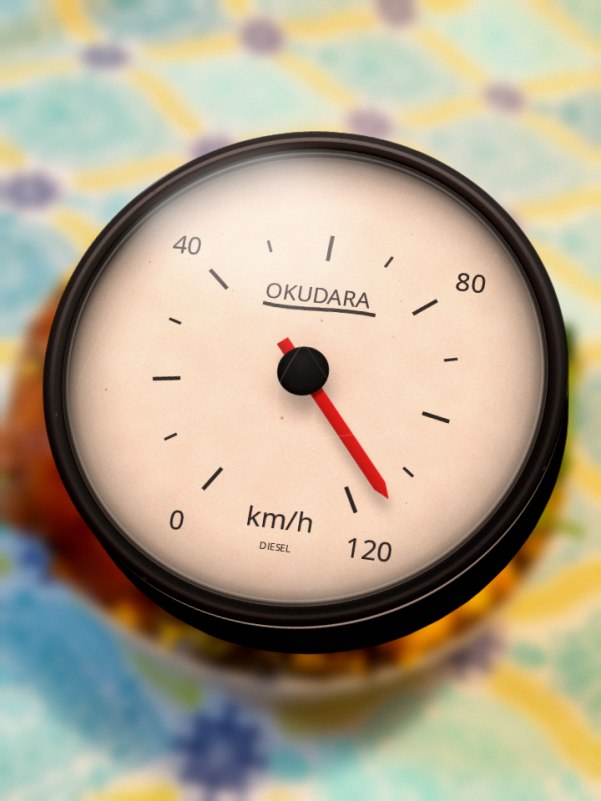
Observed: 115 km/h
